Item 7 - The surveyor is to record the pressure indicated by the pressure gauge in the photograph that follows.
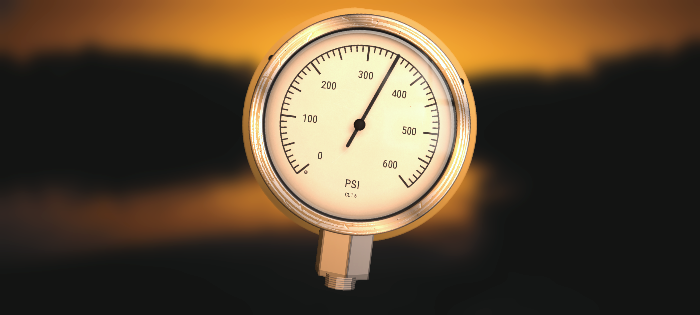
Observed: 350 psi
